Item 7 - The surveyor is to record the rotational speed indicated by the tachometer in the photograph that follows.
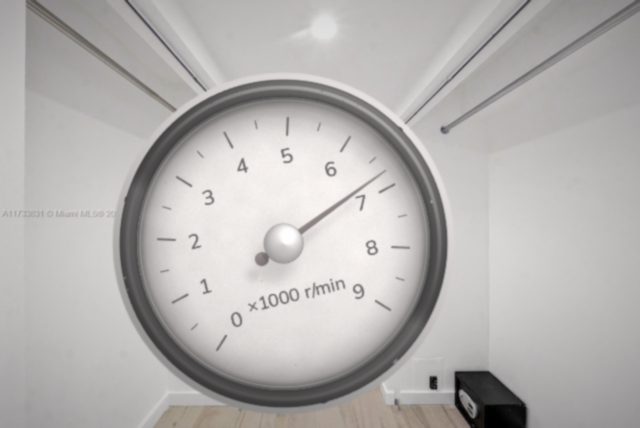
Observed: 6750 rpm
